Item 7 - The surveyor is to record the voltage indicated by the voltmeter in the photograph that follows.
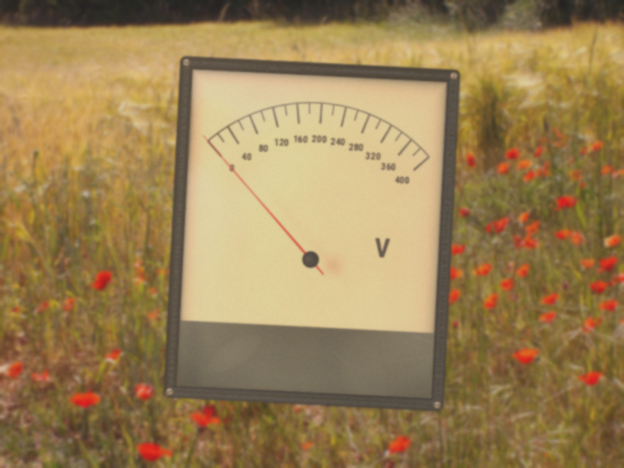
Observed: 0 V
